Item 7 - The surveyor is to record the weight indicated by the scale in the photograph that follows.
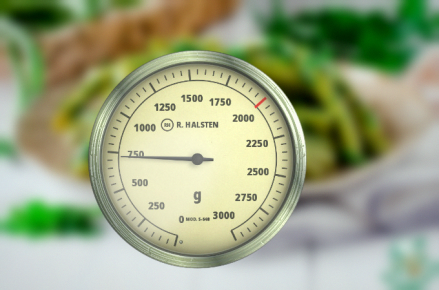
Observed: 725 g
